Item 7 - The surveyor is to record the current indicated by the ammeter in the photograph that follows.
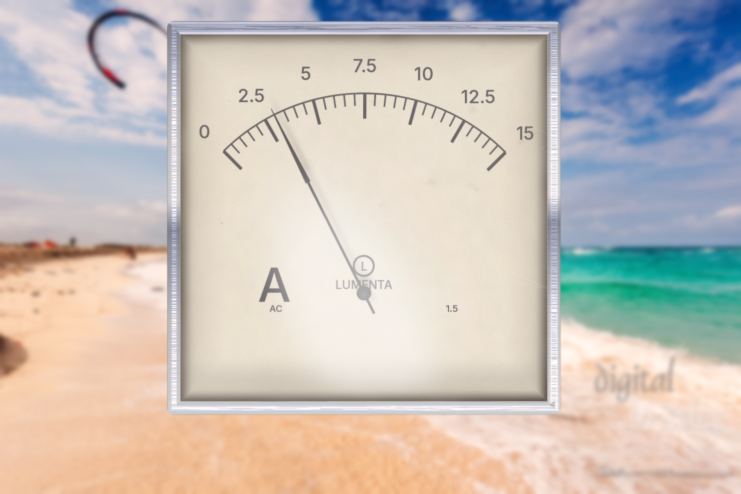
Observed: 3 A
